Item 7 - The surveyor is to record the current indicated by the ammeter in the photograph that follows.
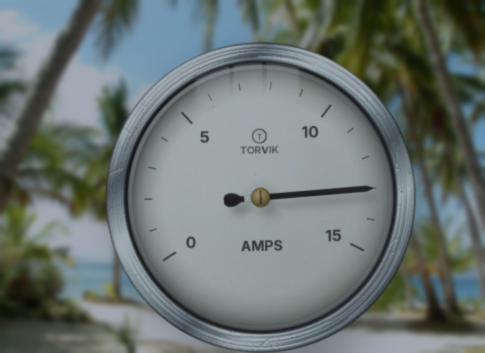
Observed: 13 A
